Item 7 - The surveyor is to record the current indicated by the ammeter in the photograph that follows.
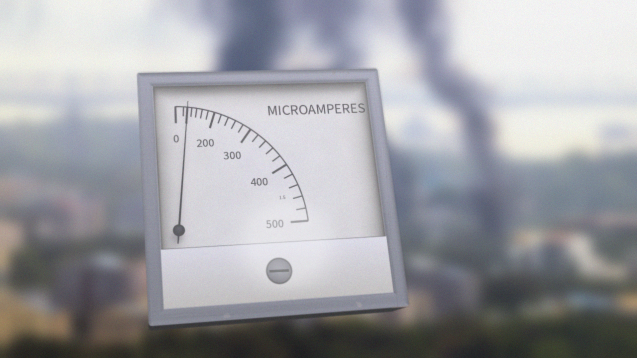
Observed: 100 µA
